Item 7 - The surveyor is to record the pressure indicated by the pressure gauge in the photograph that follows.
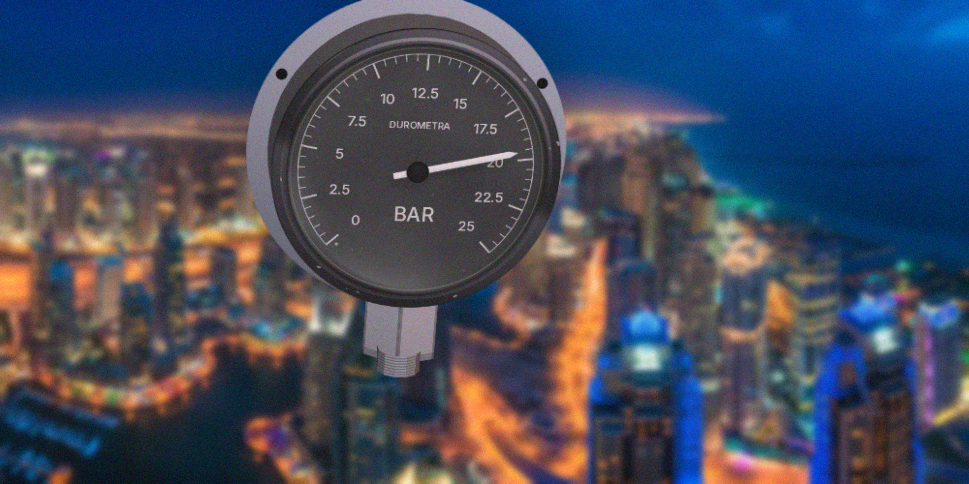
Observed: 19.5 bar
